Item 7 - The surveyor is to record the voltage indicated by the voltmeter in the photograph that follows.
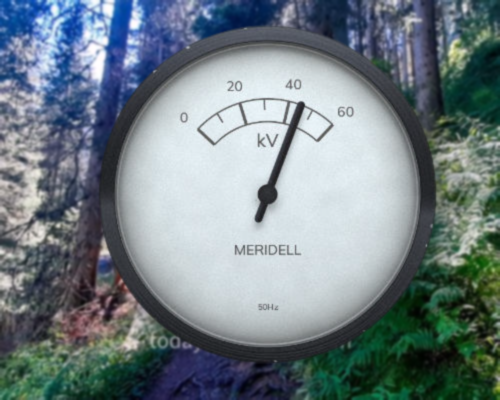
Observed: 45 kV
